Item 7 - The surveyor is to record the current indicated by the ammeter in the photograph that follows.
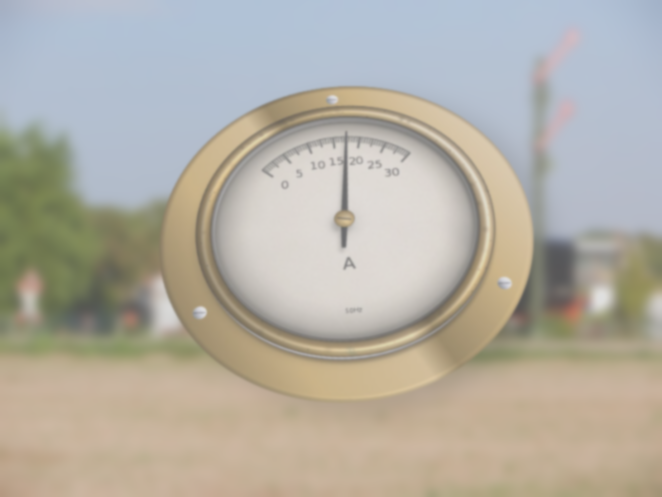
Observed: 17.5 A
